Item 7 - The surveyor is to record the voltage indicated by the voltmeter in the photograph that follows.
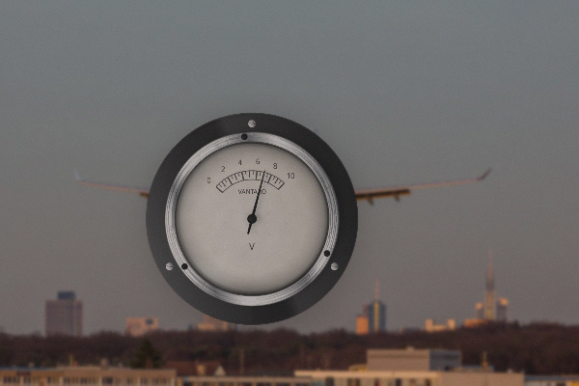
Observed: 7 V
